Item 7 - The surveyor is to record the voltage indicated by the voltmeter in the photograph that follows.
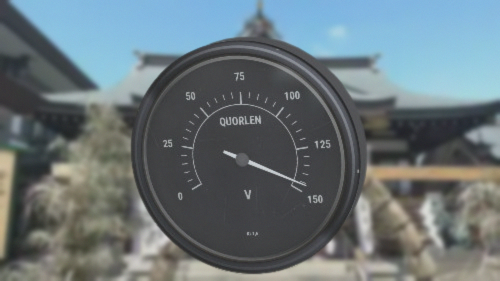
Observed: 145 V
